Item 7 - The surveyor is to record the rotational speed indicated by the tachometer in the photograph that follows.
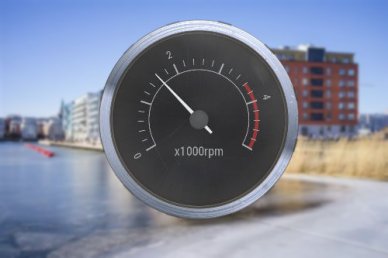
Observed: 1600 rpm
